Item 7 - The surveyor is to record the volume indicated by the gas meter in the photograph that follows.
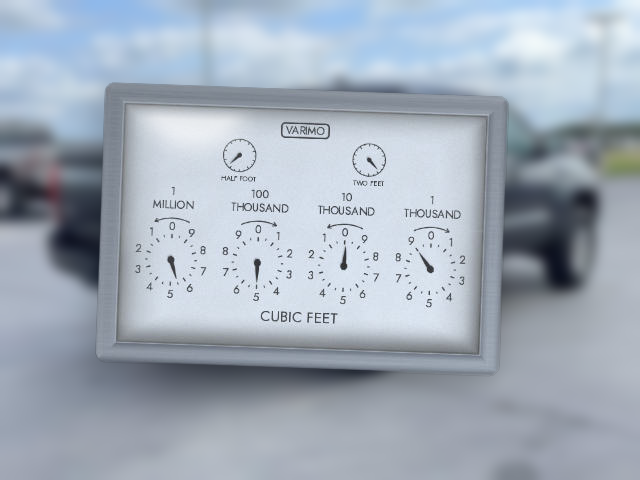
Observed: 549900 ft³
